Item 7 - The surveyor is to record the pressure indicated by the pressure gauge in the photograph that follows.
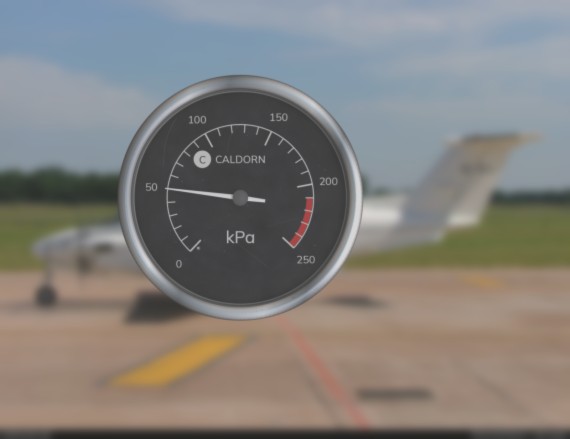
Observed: 50 kPa
